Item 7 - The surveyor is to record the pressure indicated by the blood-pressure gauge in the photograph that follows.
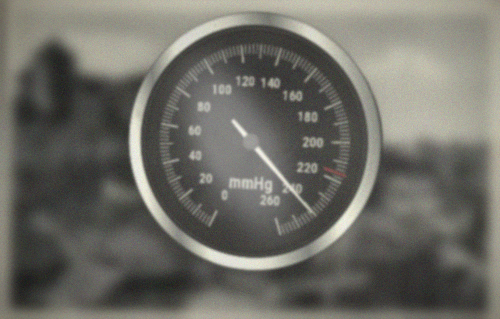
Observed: 240 mmHg
